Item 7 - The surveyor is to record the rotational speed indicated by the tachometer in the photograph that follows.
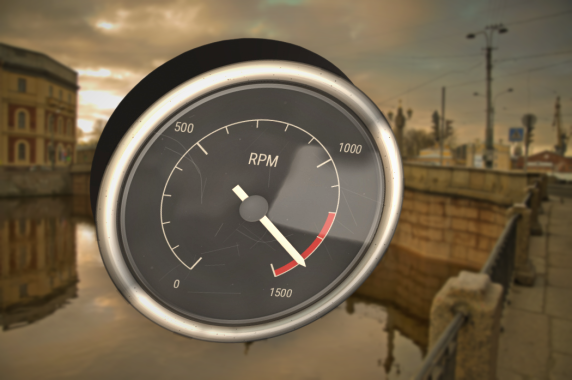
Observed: 1400 rpm
